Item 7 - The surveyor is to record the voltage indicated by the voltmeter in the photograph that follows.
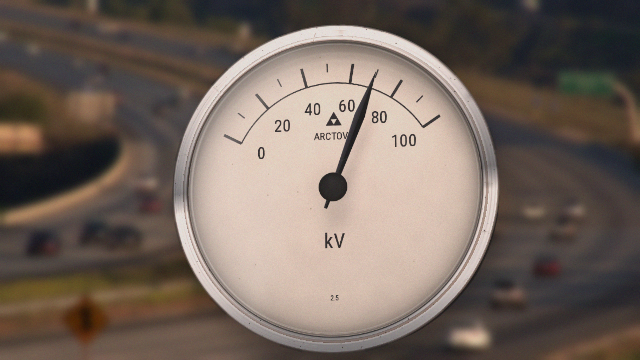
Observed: 70 kV
